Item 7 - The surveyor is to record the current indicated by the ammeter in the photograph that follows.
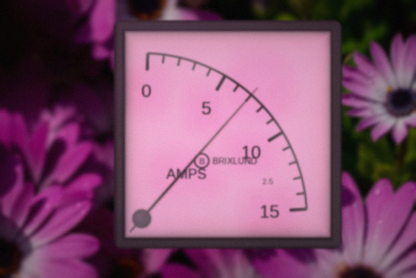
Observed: 7 A
